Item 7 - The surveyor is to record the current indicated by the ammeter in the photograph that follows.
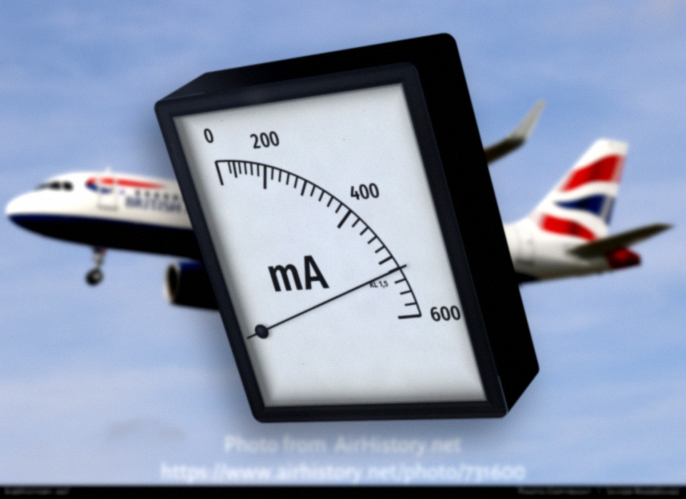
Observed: 520 mA
